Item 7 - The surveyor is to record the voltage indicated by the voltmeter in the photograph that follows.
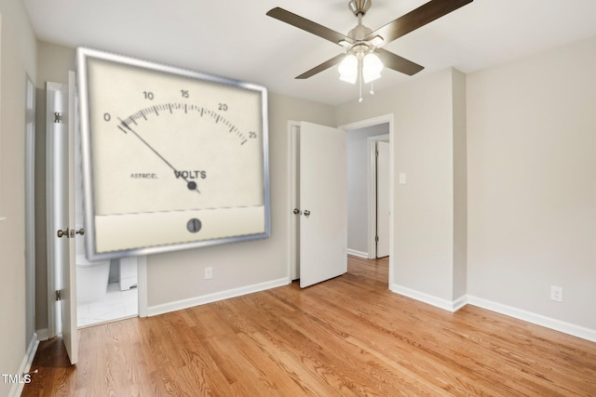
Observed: 2.5 V
